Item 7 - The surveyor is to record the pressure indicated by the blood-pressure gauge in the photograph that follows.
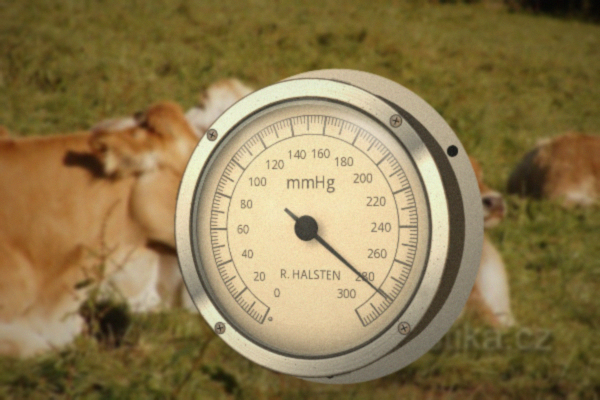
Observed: 280 mmHg
